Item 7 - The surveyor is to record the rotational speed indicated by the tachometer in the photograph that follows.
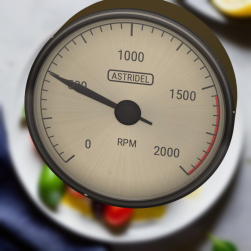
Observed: 500 rpm
